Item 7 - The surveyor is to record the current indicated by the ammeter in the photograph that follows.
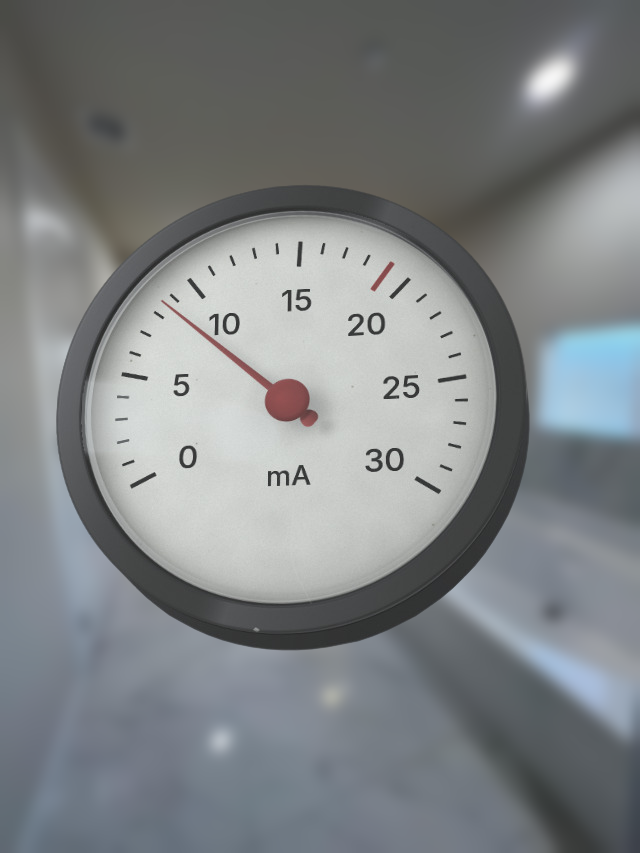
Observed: 8.5 mA
